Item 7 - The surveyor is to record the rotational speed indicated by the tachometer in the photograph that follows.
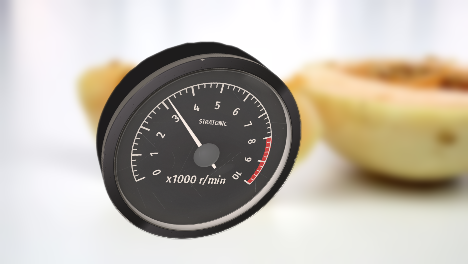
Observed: 3200 rpm
